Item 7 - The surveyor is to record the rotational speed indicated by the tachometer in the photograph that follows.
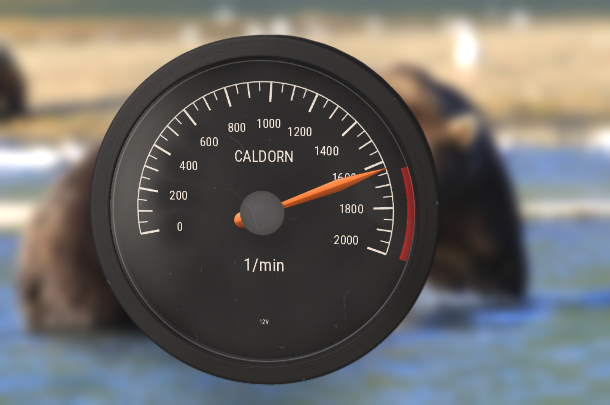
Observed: 1625 rpm
